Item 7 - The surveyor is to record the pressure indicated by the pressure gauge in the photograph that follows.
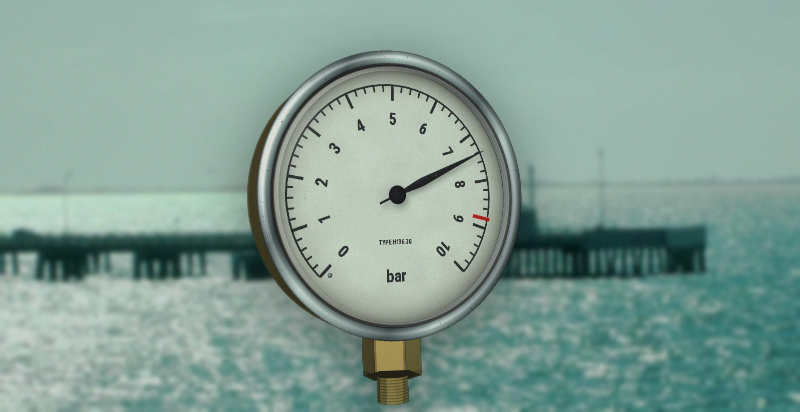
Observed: 7.4 bar
